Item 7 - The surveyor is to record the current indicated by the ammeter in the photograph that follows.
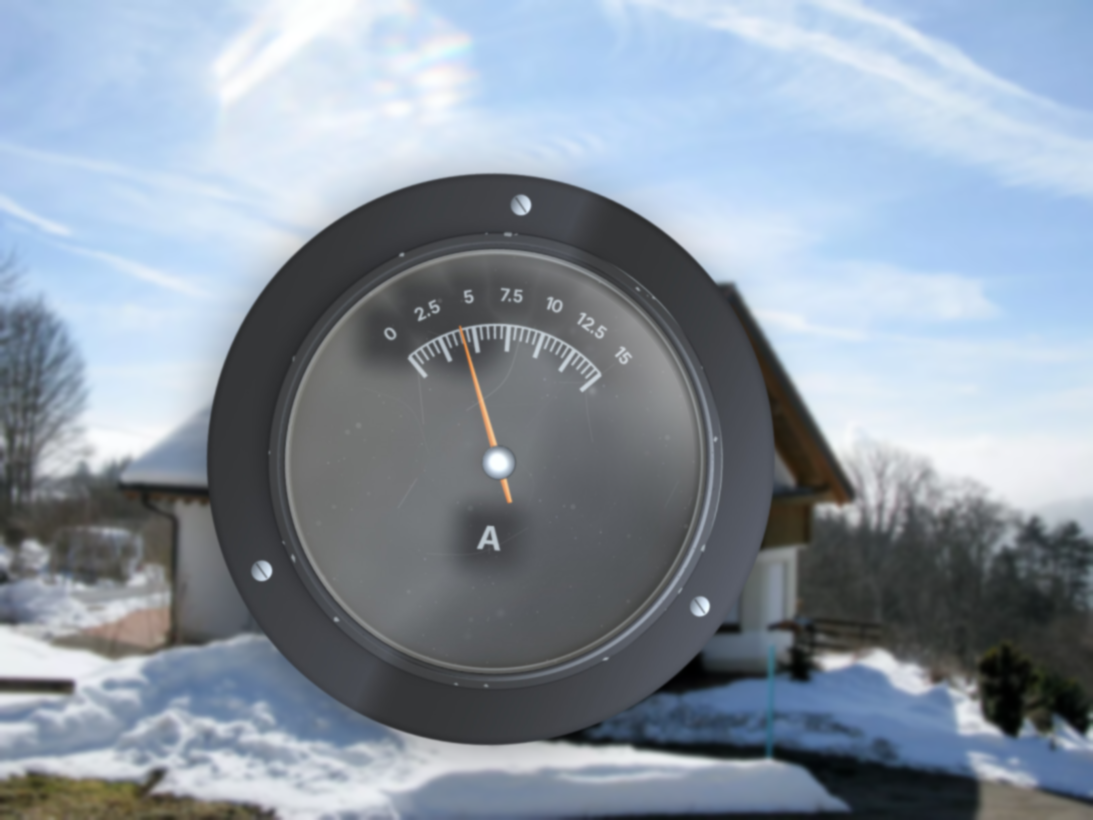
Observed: 4 A
